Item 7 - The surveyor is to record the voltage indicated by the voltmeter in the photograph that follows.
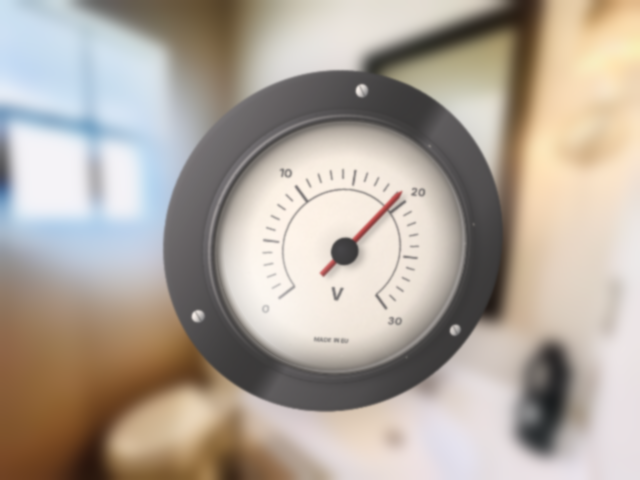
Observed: 19 V
